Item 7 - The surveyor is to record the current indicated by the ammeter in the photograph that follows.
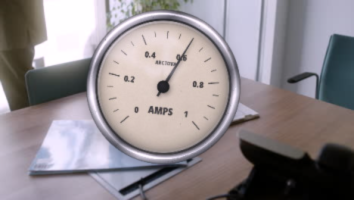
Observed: 0.6 A
